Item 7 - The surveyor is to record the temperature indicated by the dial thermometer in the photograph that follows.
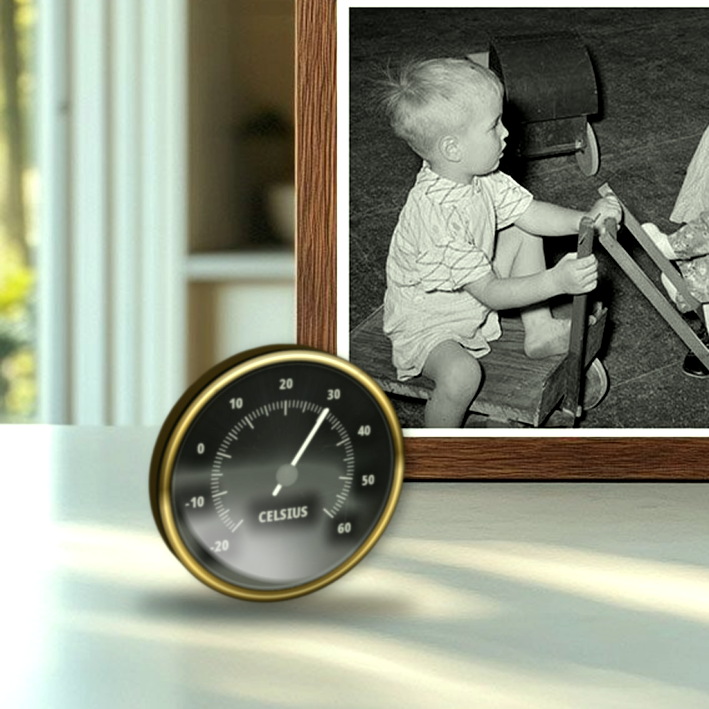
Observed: 30 °C
